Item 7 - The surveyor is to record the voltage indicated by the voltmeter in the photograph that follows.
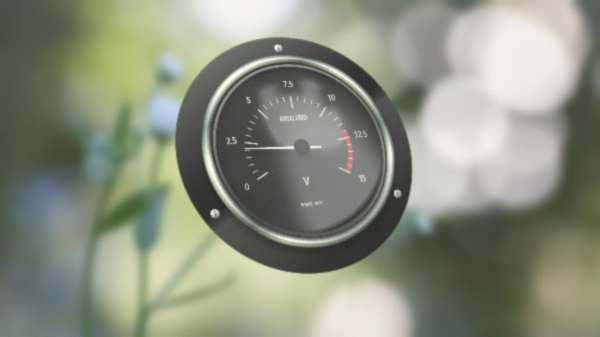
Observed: 2 V
